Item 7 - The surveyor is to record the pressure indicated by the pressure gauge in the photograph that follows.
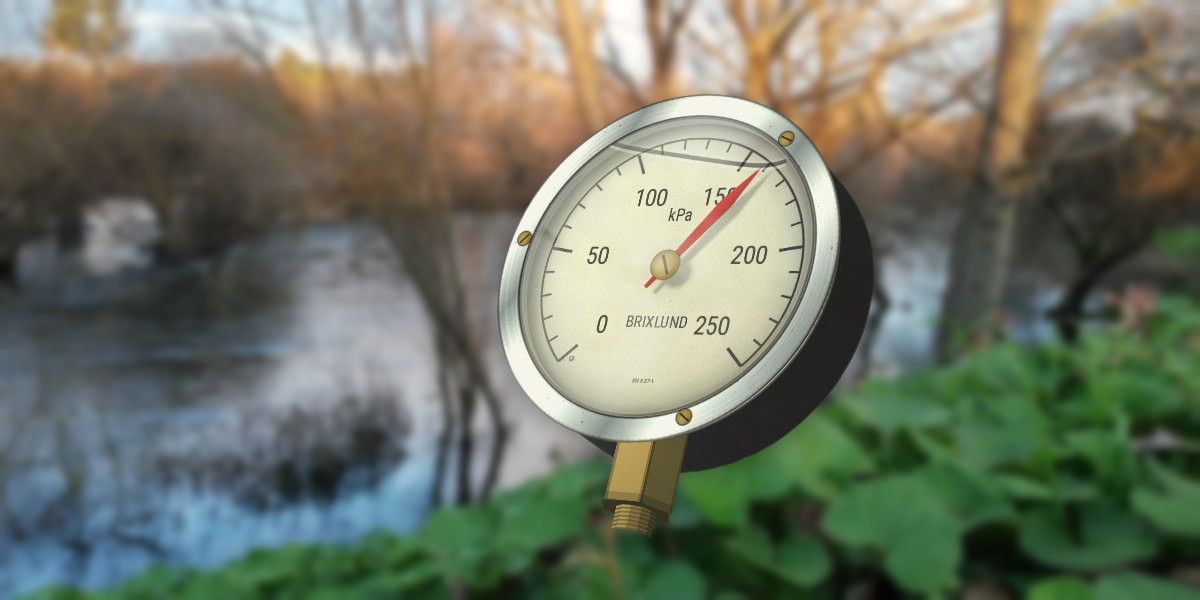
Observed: 160 kPa
